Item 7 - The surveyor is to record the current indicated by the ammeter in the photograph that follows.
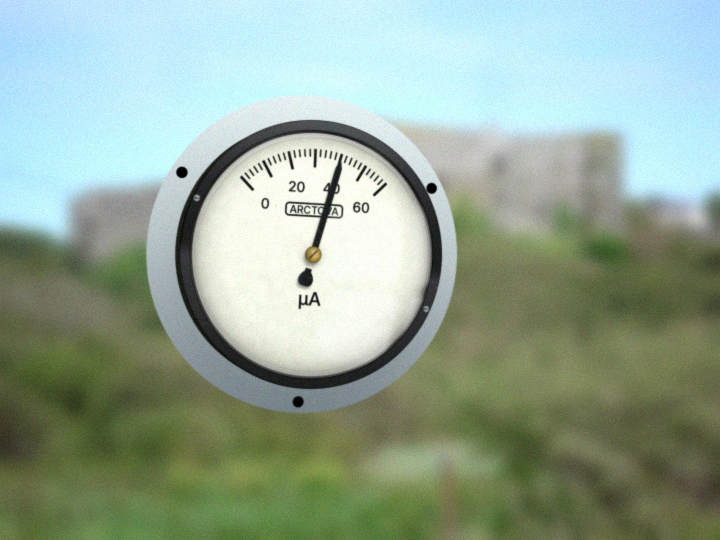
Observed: 40 µA
